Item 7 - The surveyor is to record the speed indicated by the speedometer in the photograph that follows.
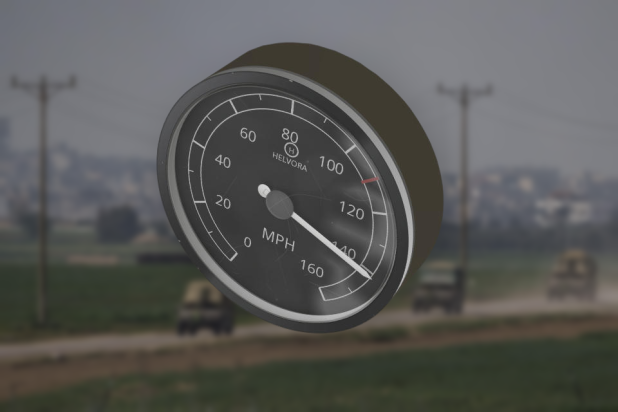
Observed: 140 mph
